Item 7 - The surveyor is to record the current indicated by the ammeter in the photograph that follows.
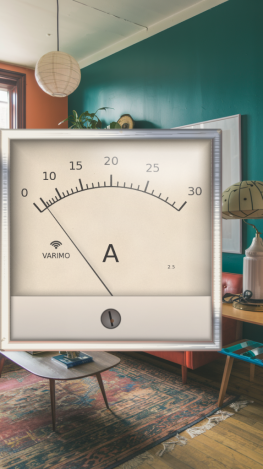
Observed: 5 A
